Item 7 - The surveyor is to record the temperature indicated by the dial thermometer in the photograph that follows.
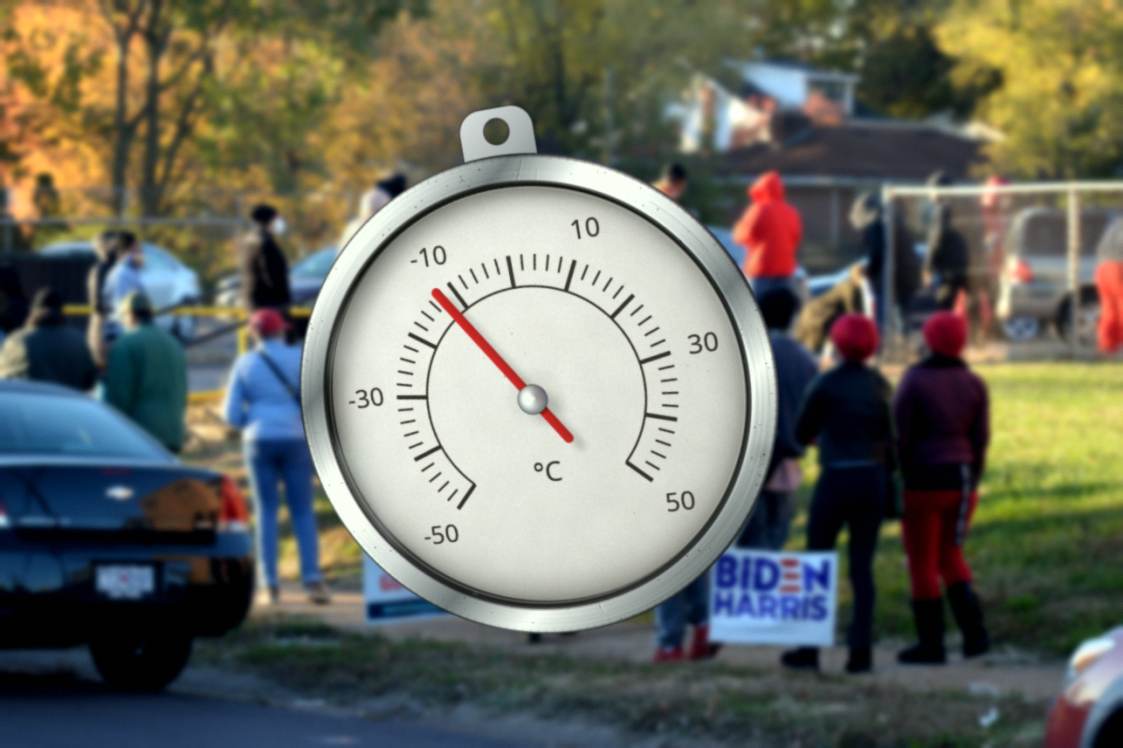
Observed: -12 °C
